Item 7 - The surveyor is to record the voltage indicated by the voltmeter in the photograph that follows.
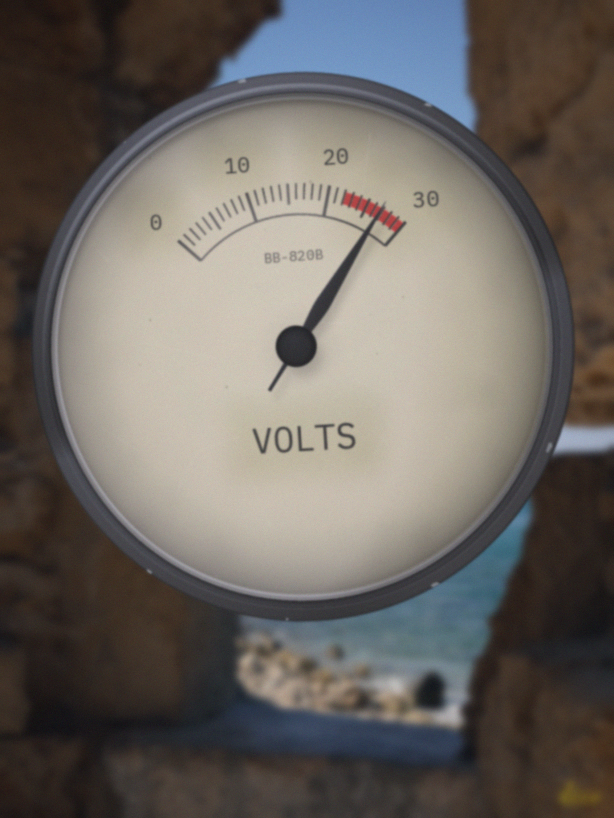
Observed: 27 V
